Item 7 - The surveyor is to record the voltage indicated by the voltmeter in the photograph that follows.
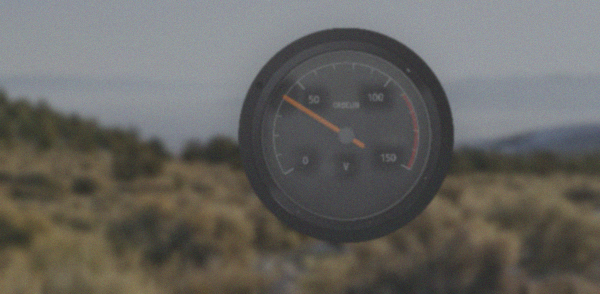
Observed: 40 V
